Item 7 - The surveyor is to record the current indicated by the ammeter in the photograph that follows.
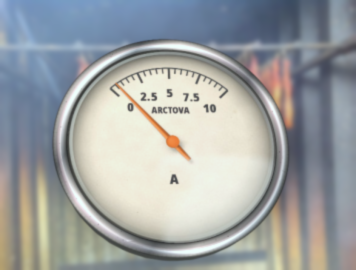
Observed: 0.5 A
